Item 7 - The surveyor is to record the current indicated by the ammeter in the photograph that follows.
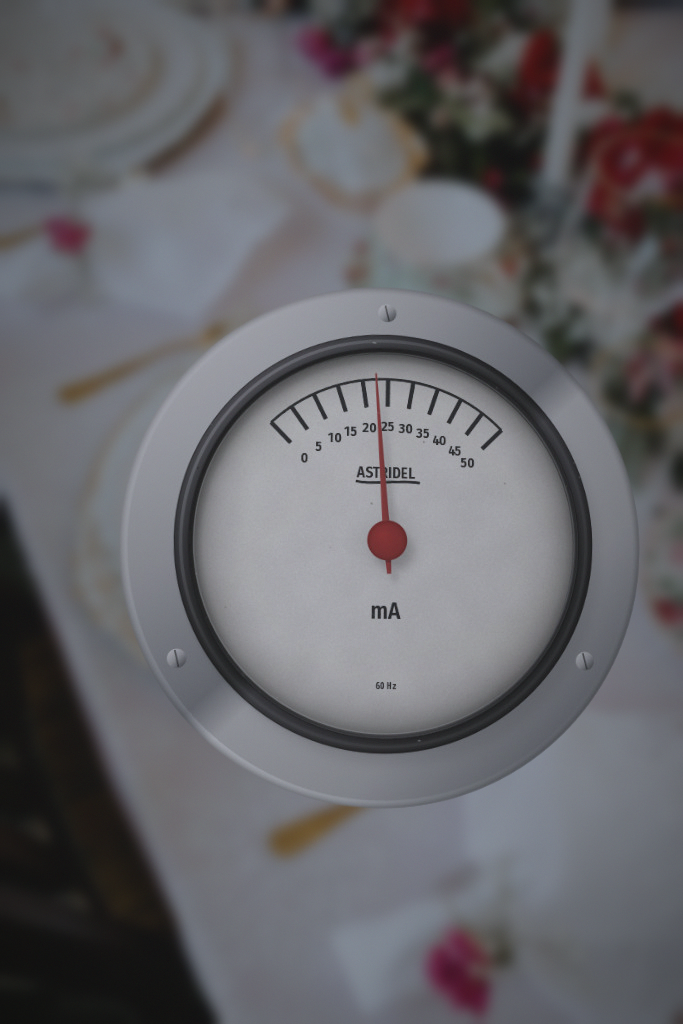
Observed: 22.5 mA
